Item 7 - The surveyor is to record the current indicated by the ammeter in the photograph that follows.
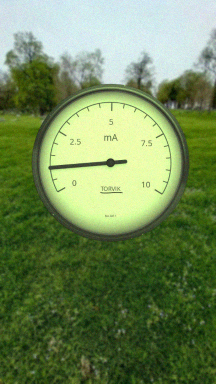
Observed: 1 mA
